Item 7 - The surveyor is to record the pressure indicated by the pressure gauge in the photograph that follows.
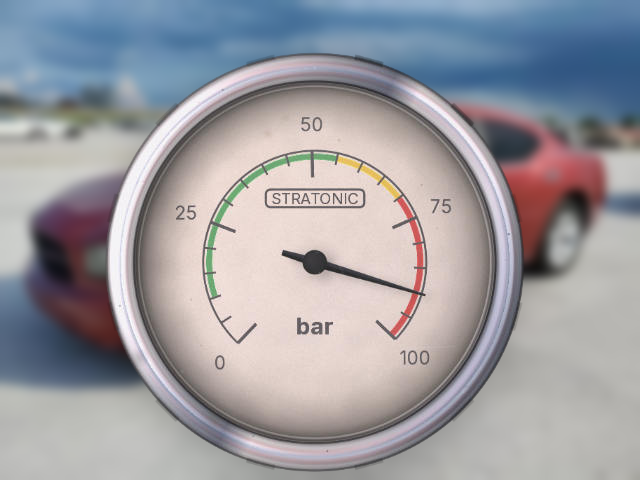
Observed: 90 bar
